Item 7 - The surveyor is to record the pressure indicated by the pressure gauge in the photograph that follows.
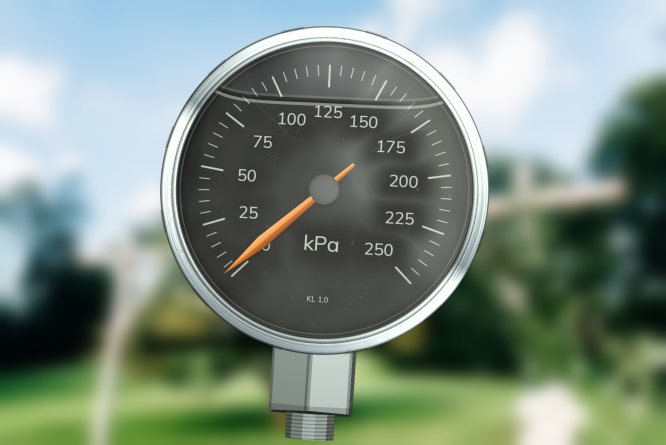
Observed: 2.5 kPa
